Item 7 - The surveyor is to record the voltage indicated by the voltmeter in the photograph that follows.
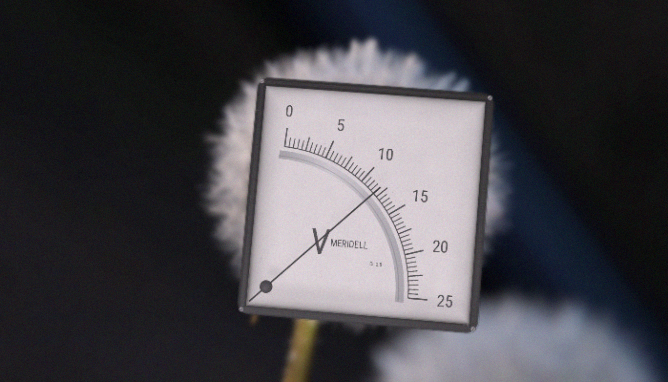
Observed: 12 V
